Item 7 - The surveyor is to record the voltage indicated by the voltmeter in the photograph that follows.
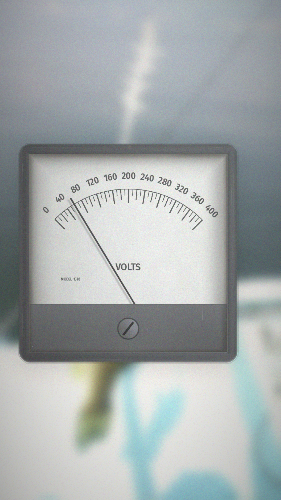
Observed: 60 V
